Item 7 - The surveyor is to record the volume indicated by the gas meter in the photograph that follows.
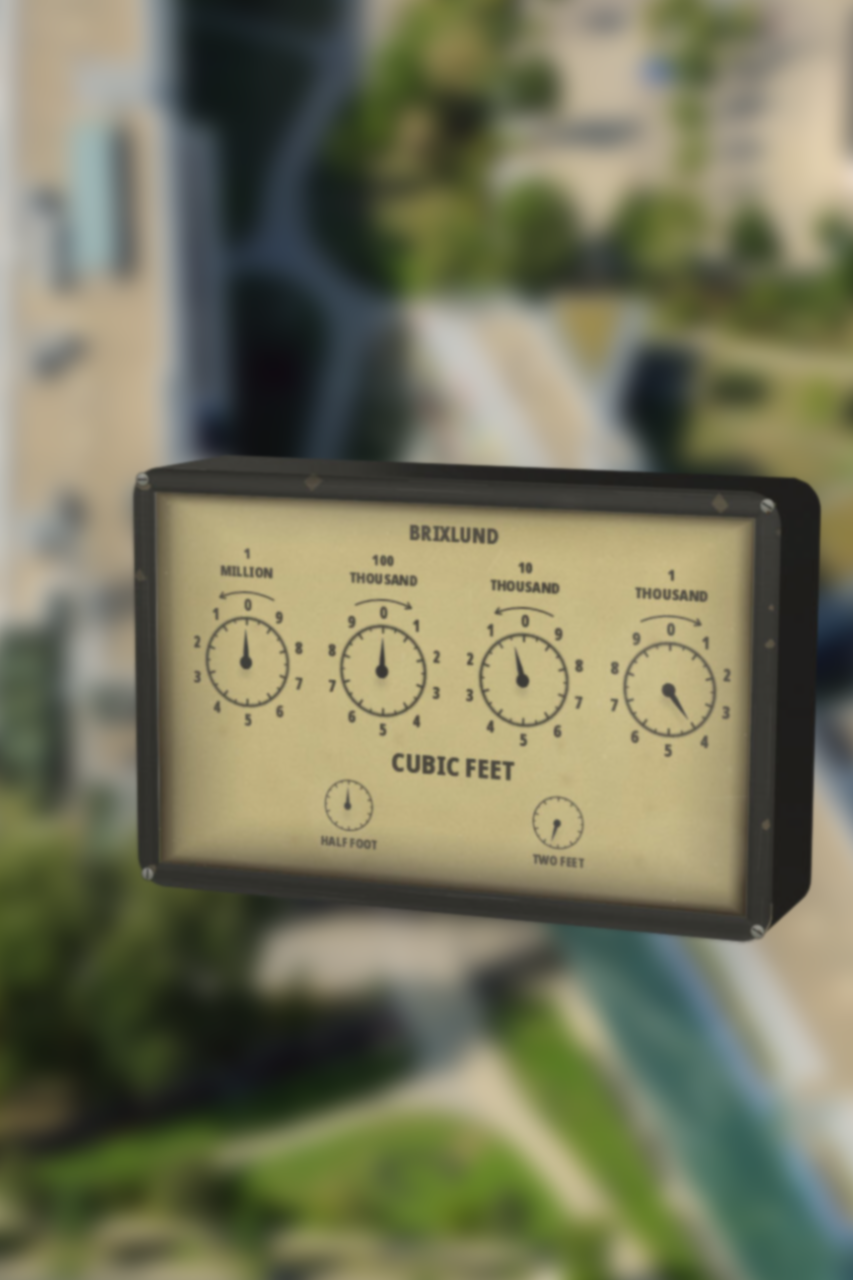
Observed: 400 ft³
